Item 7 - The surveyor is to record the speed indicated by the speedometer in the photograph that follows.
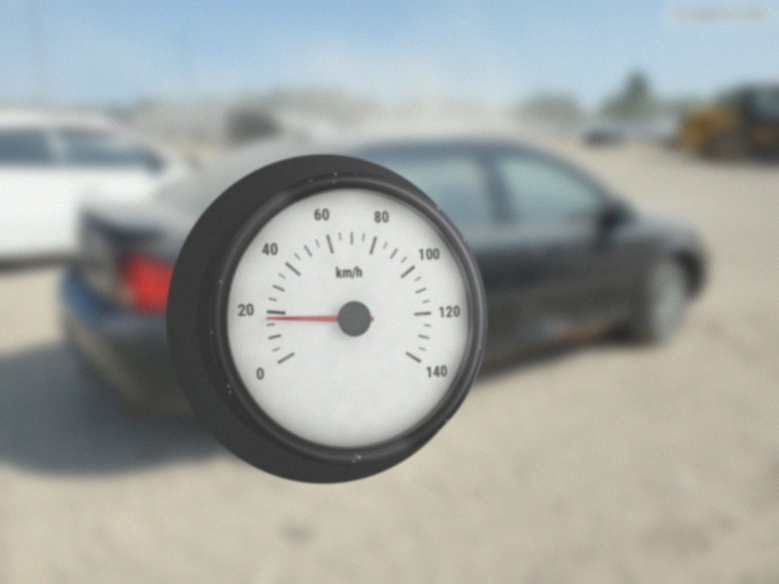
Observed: 17.5 km/h
